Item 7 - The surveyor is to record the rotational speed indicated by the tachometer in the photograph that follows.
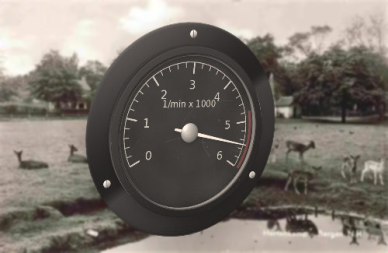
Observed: 5500 rpm
